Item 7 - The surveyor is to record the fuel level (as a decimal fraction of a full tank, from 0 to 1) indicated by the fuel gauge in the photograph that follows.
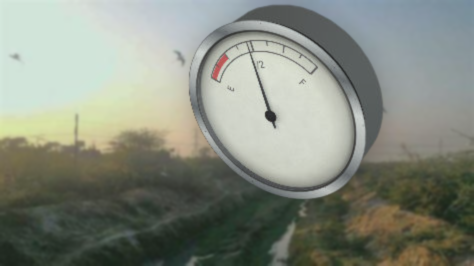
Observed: 0.5
